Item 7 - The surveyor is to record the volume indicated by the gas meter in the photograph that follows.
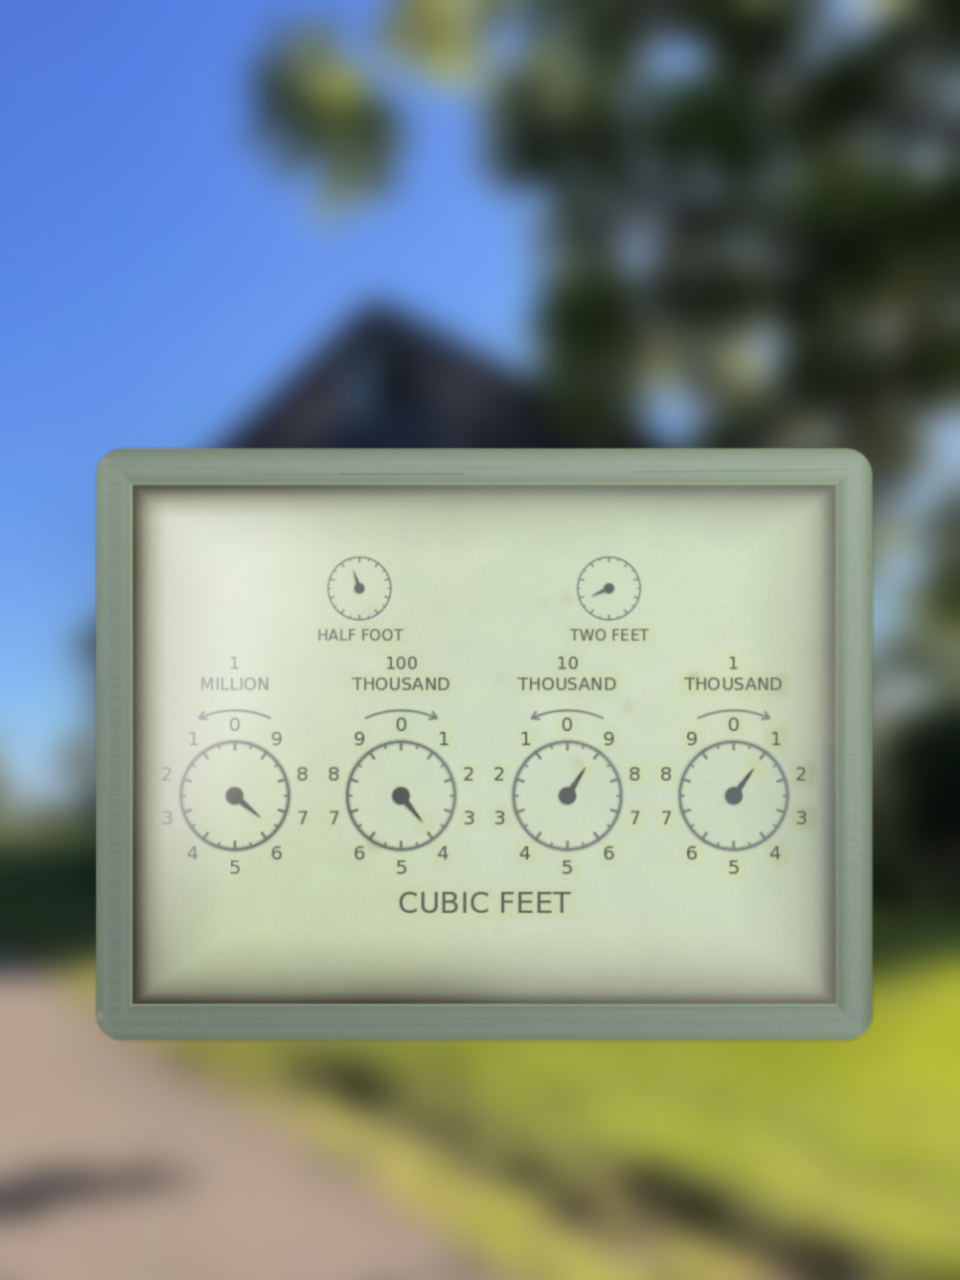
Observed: 639100 ft³
